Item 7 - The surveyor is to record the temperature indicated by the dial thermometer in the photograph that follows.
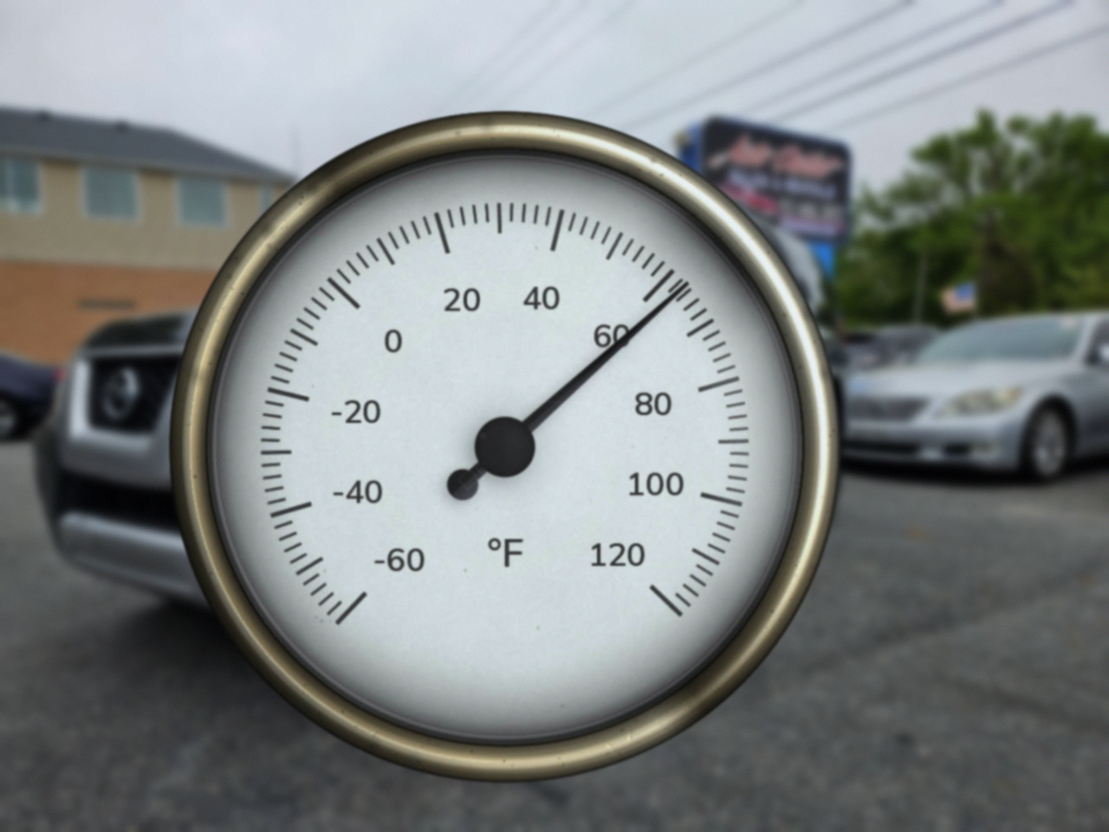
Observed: 63 °F
